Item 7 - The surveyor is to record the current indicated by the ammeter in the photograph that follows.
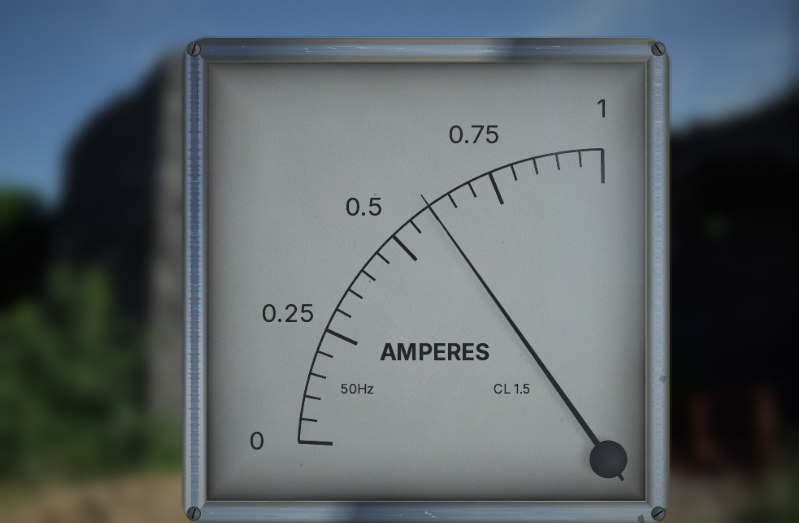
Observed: 0.6 A
